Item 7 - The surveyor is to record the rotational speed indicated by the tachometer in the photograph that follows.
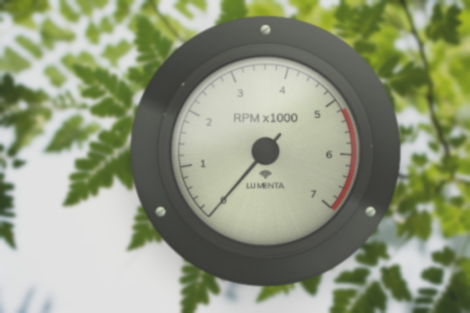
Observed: 0 rpm
